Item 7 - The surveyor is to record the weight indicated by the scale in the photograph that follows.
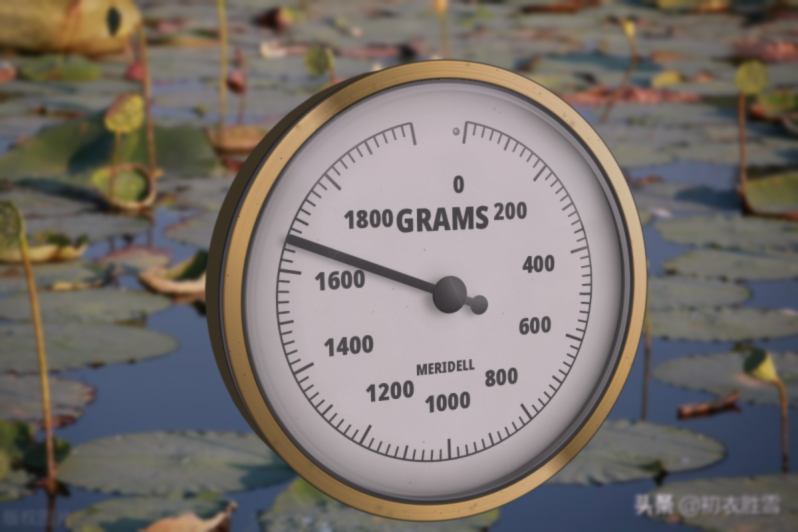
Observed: 1660 g
